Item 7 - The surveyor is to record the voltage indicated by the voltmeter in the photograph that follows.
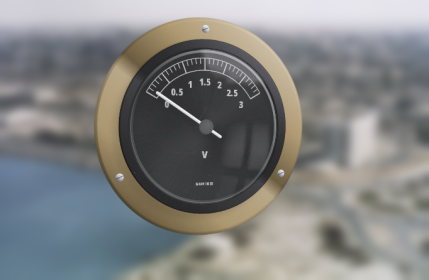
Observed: 0.1 V
